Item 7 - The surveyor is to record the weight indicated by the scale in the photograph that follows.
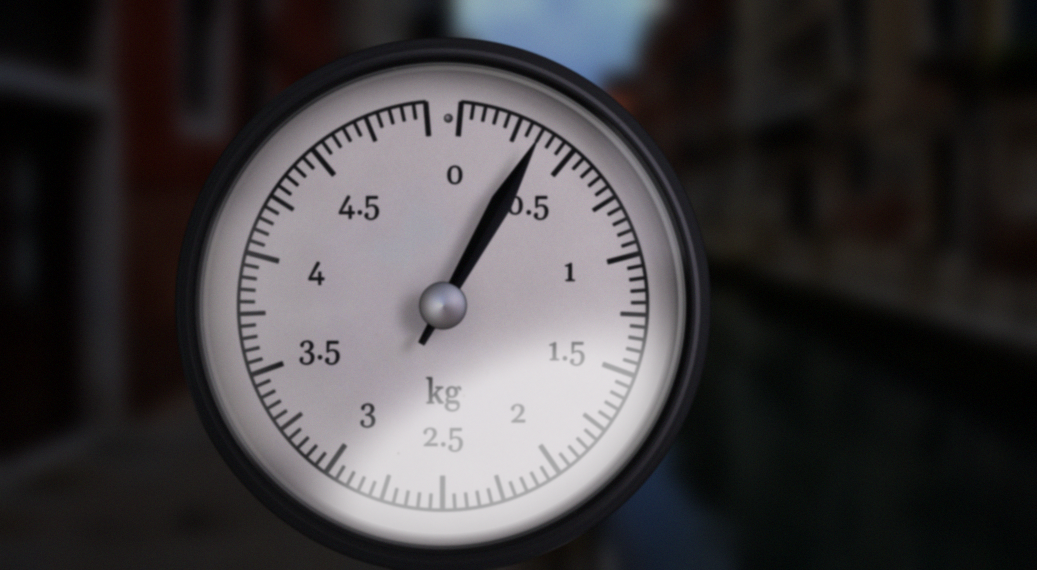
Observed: 0.35 kg
